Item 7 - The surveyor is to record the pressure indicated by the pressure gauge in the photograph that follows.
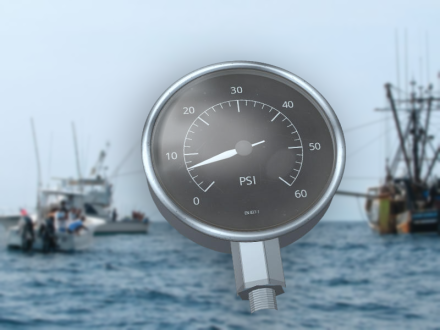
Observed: 6 psi
